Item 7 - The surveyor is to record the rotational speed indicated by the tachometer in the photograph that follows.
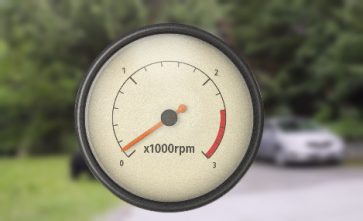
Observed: 100 rpm
